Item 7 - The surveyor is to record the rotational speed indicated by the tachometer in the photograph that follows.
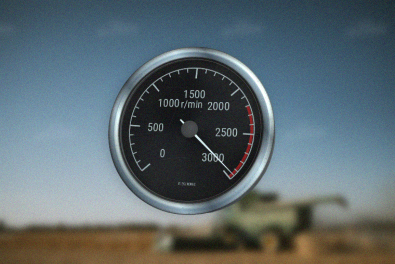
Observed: 2950 rpm
